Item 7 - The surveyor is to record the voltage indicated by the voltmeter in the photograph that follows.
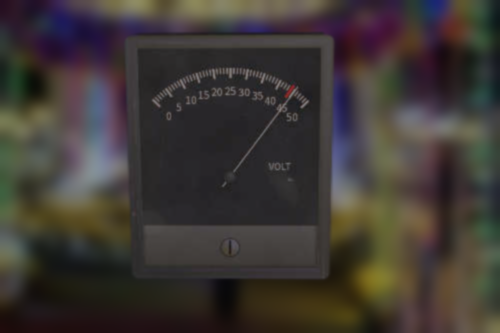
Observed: 45 V
